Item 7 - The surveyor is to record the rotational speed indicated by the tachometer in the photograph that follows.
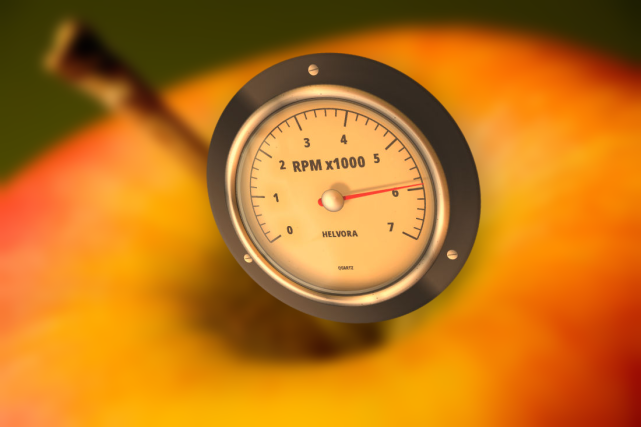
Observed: 5900 rpm
